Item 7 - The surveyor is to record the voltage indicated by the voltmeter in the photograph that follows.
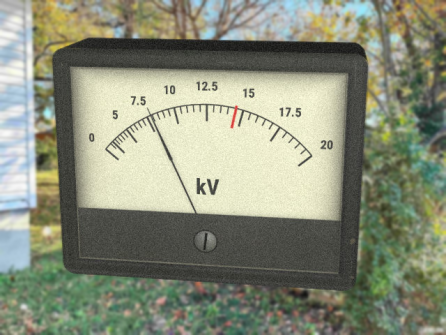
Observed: 8 kV
